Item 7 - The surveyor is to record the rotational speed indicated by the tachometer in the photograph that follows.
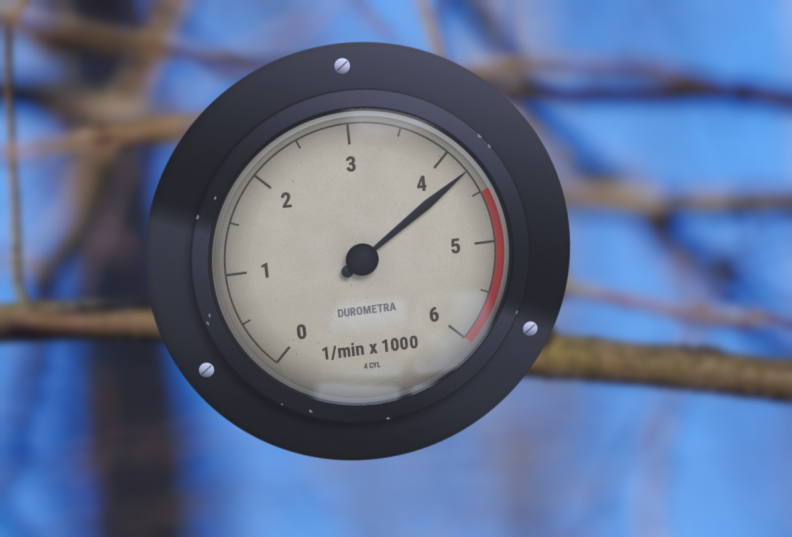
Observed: 4250 rpm
